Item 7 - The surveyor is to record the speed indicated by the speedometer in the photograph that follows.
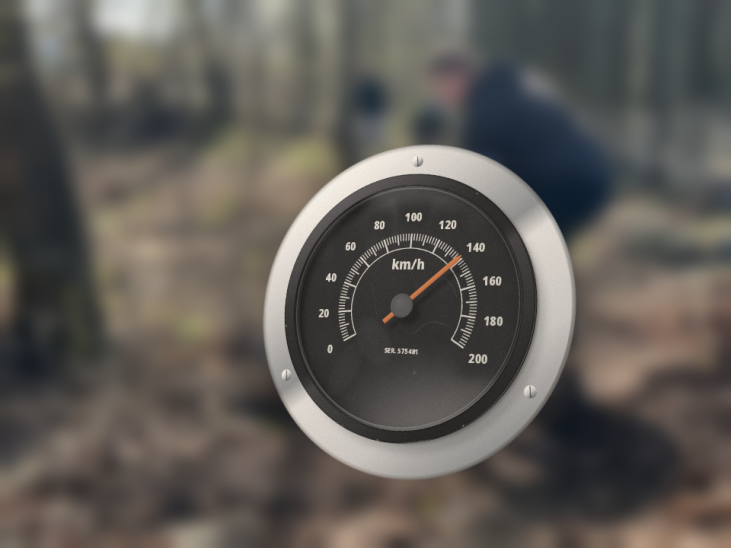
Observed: 140 km/h
